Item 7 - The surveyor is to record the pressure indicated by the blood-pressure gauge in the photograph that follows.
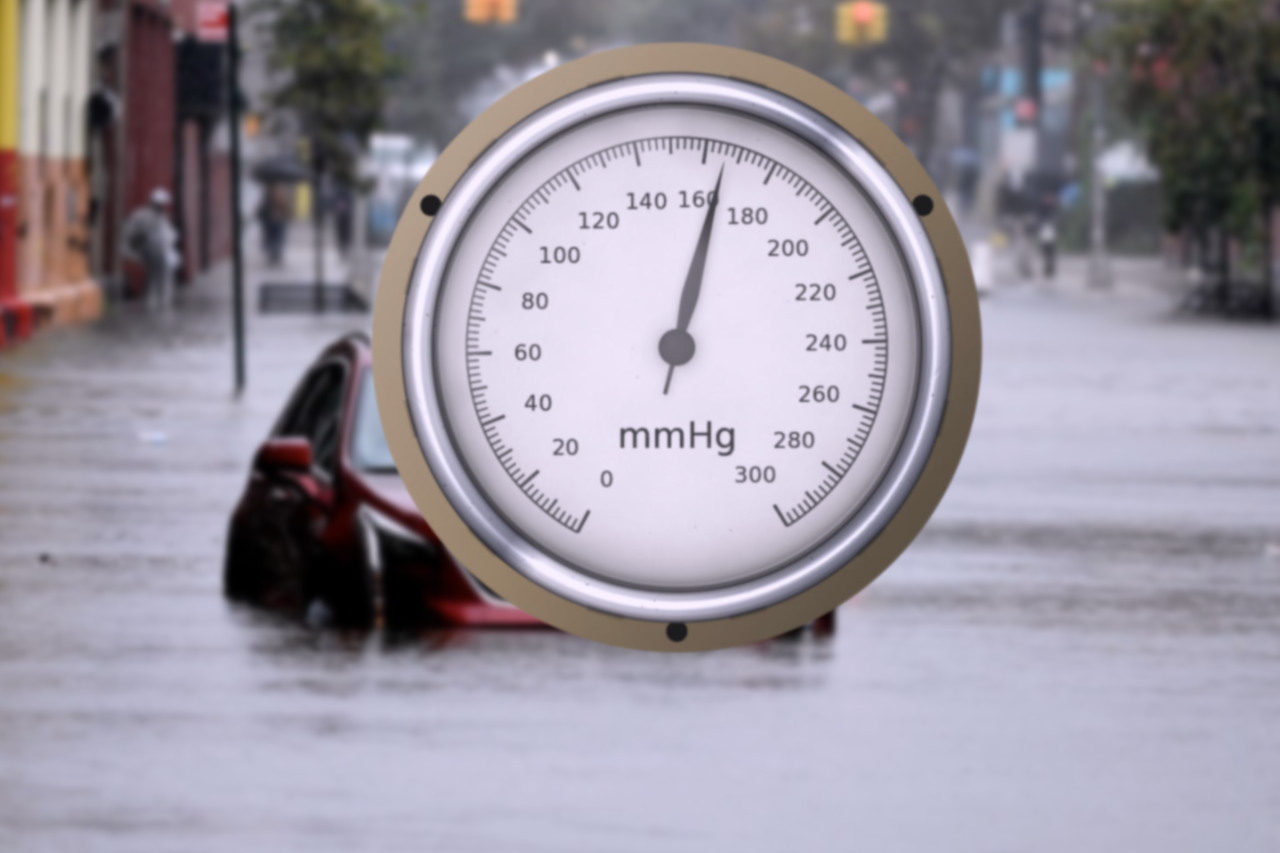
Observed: 166 mmHg
